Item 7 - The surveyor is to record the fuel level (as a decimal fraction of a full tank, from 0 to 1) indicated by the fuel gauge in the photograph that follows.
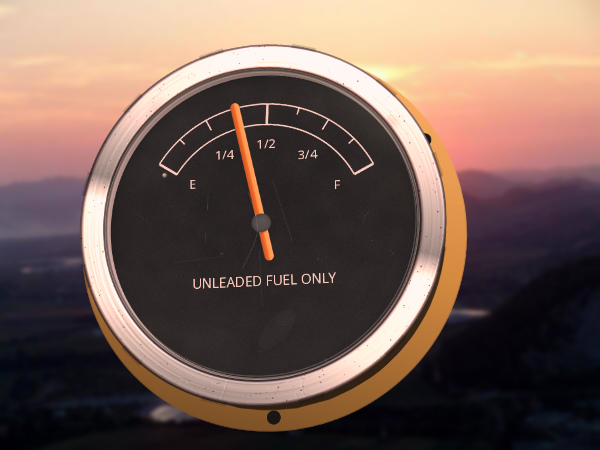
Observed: 0.375
